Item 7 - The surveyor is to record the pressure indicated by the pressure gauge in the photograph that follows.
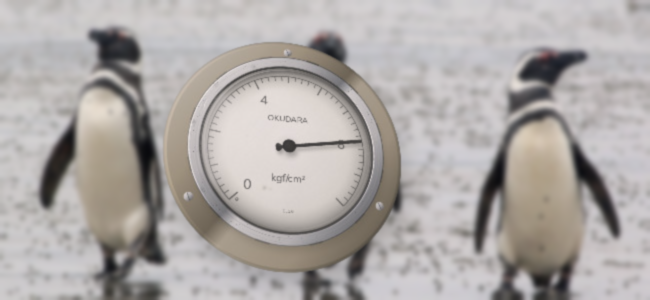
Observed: 8 kg/cm²
